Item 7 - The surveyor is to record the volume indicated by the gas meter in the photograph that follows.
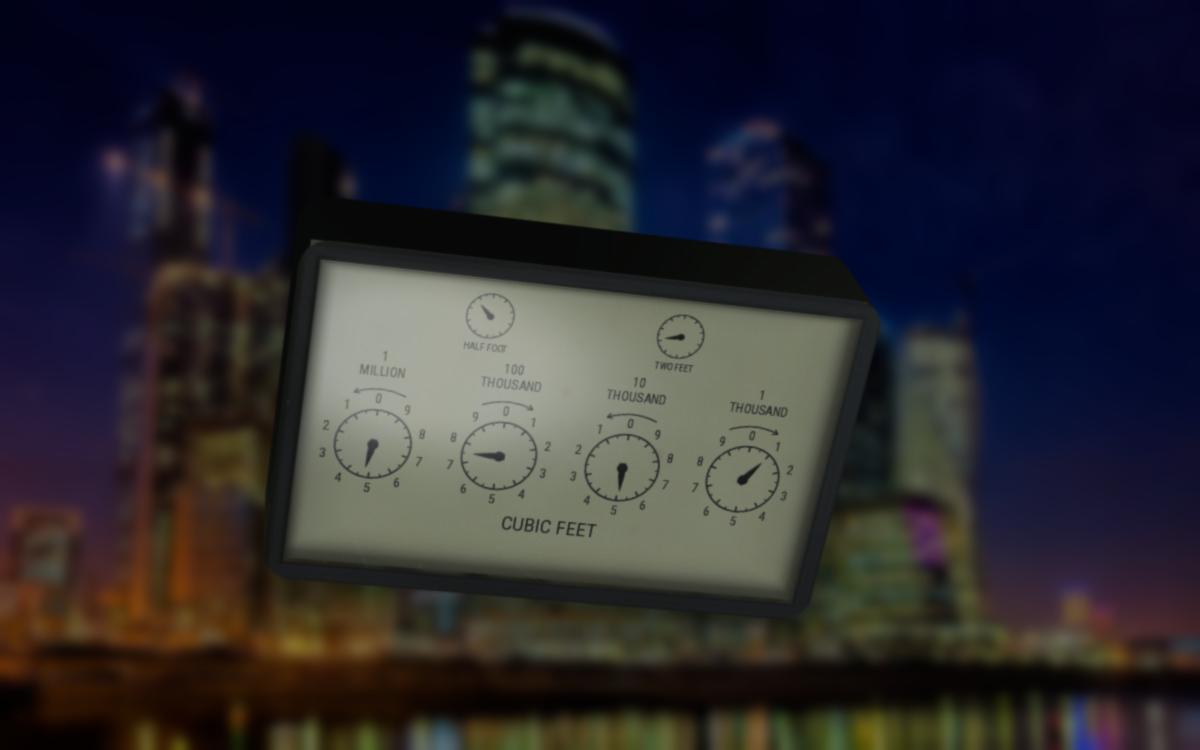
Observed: 475100 ft³
